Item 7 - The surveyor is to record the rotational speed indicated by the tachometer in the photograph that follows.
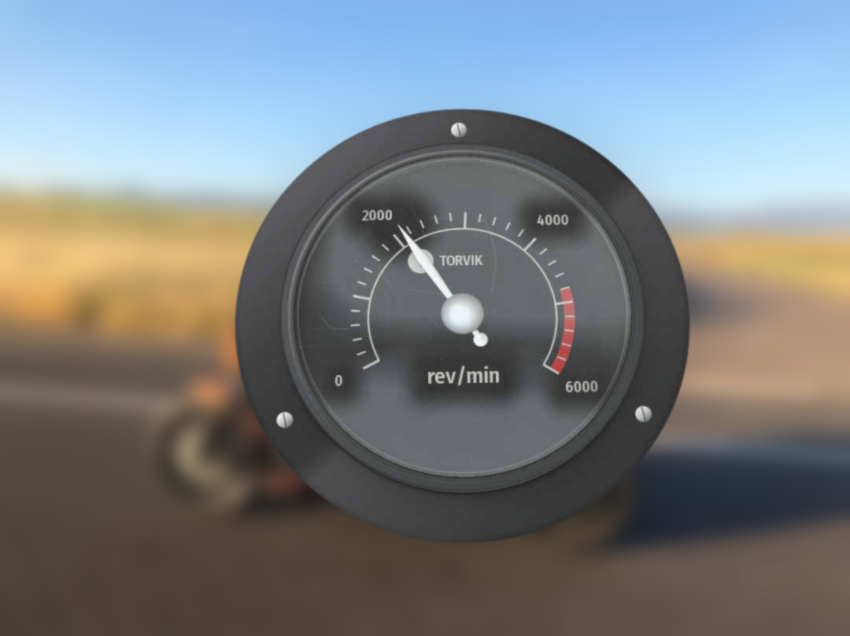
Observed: 2100 rpm
